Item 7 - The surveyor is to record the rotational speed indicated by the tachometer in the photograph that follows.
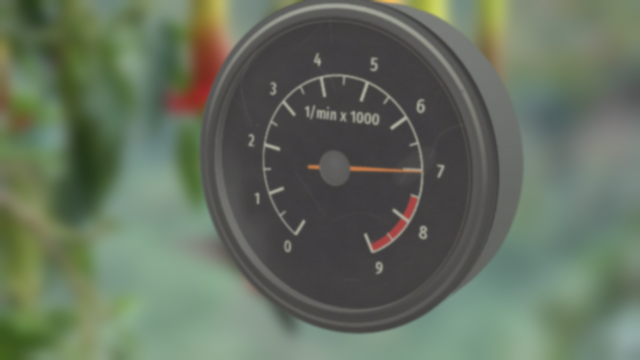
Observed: 7000 rpm
